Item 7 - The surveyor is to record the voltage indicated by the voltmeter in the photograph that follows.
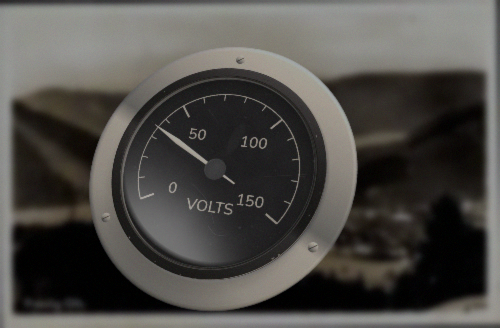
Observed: 35 V
